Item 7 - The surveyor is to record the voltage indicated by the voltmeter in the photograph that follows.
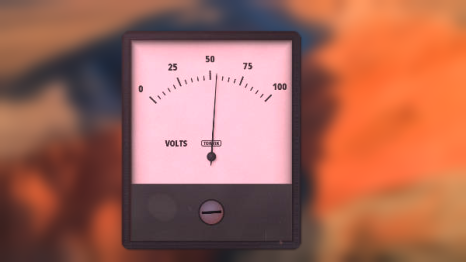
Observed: 55 V
